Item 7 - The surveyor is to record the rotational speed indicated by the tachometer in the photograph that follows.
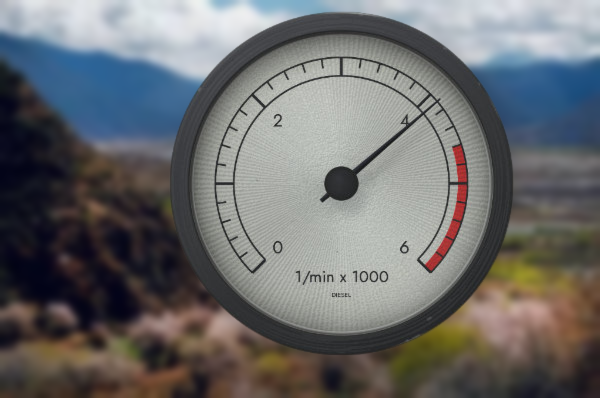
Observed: 4100 rpm
